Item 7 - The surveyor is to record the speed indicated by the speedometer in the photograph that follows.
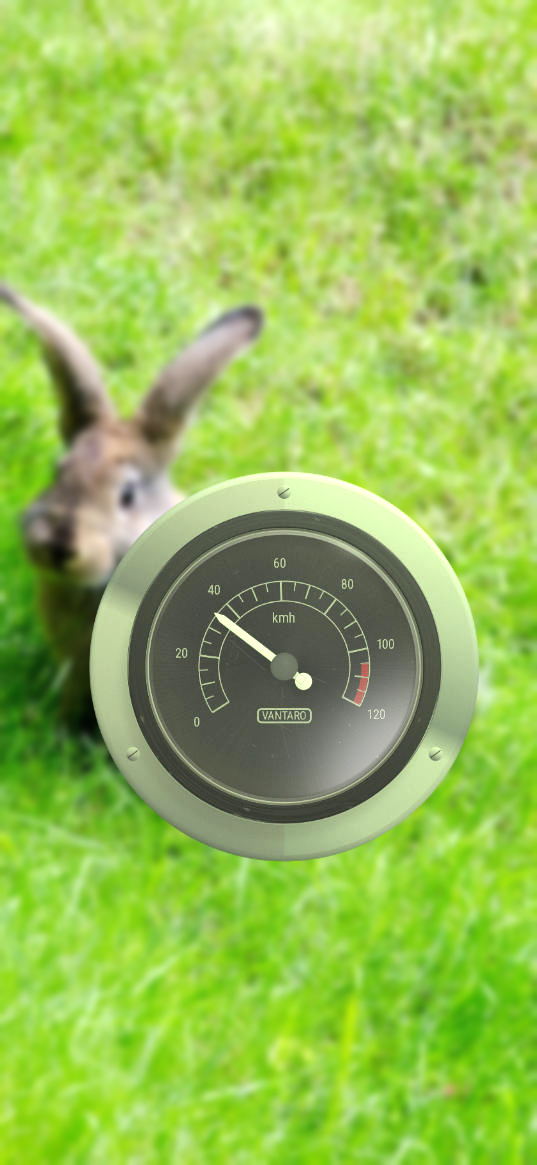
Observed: 35 km/h
